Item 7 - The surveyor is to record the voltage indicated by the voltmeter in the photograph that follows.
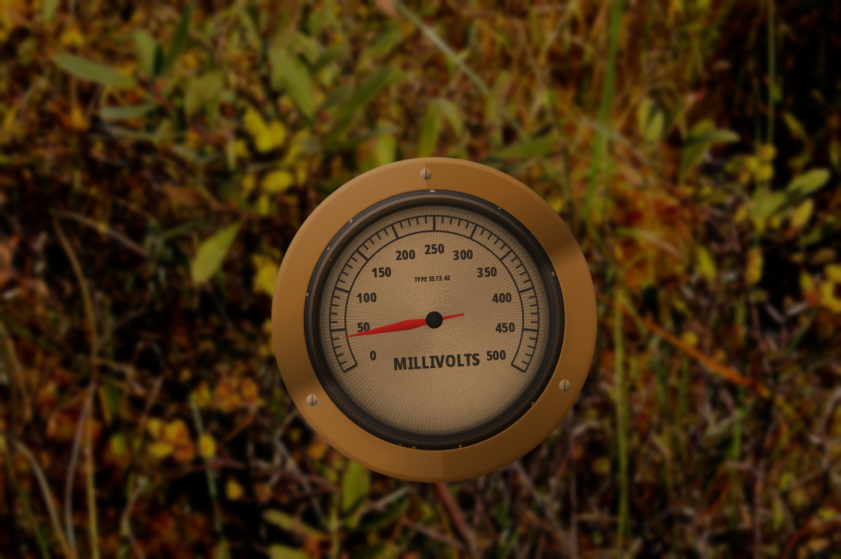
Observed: 40 mV
